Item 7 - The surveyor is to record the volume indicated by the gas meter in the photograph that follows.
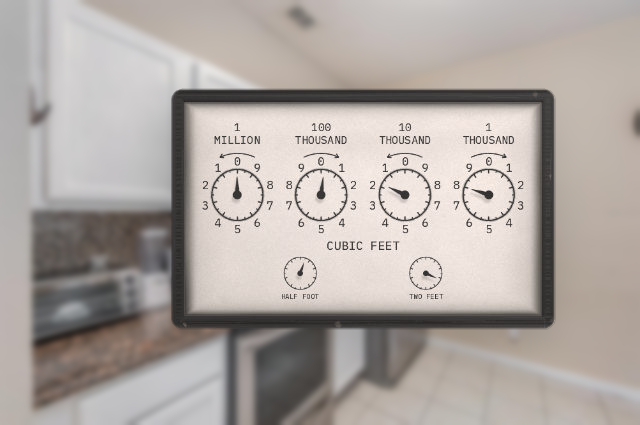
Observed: 1800 ft³
